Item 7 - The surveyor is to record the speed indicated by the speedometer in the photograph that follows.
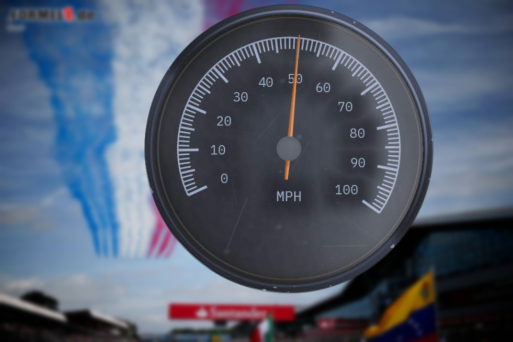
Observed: 50 mph
